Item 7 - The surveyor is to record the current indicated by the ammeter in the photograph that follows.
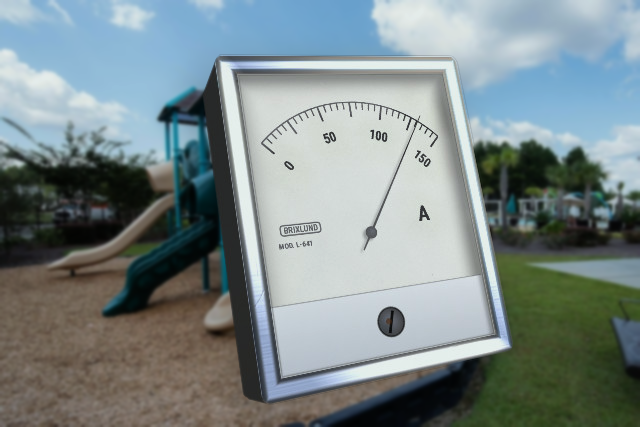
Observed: 130 A
